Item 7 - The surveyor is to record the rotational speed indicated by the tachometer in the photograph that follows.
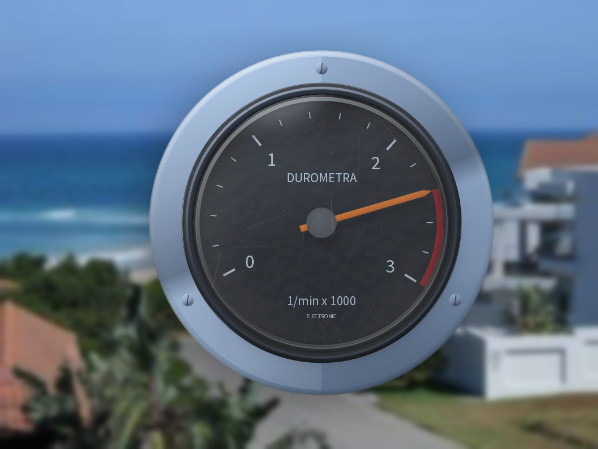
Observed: 2400 rpm
